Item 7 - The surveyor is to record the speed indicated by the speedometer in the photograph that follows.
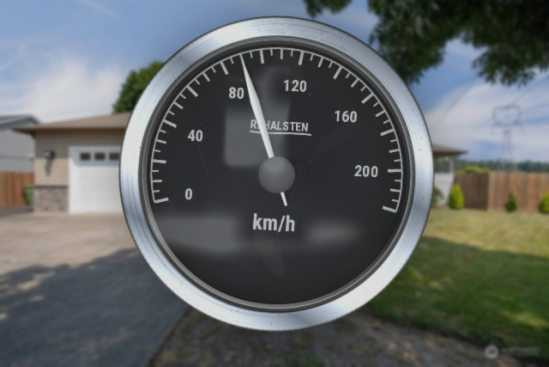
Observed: 90 km/h
